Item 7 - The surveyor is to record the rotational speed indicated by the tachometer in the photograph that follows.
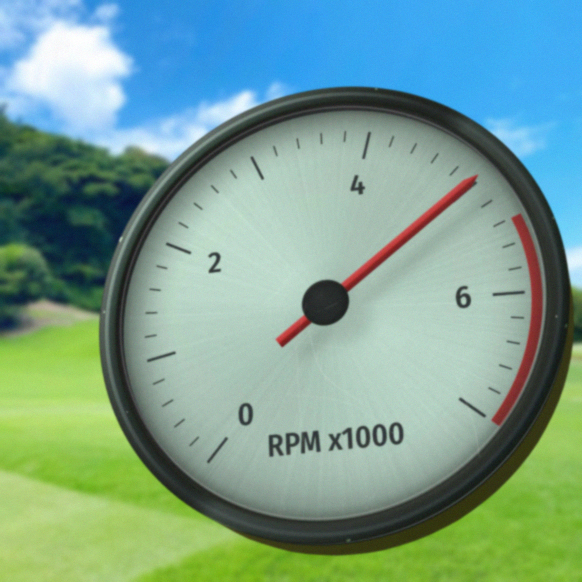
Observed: 5000 rpm
